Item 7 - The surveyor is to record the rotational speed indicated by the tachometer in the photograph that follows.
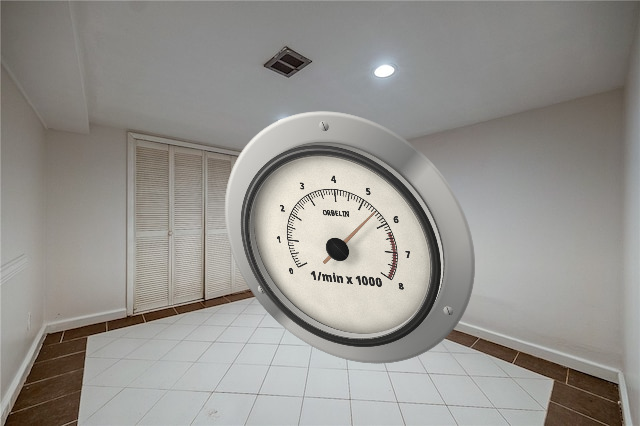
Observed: 5500 rpm
